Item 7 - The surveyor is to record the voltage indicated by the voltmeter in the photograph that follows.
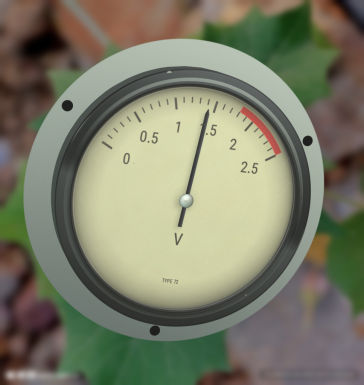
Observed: 1.4 V
